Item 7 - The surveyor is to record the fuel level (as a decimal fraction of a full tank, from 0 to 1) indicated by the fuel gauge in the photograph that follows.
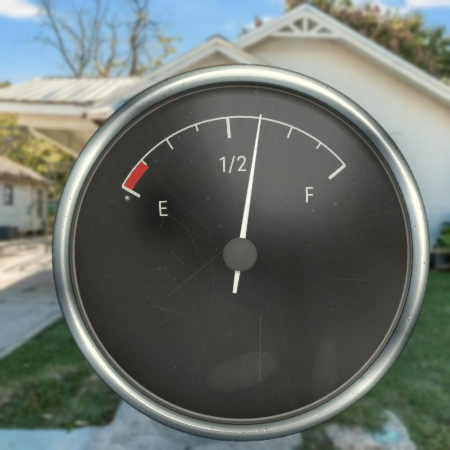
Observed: 0.625
